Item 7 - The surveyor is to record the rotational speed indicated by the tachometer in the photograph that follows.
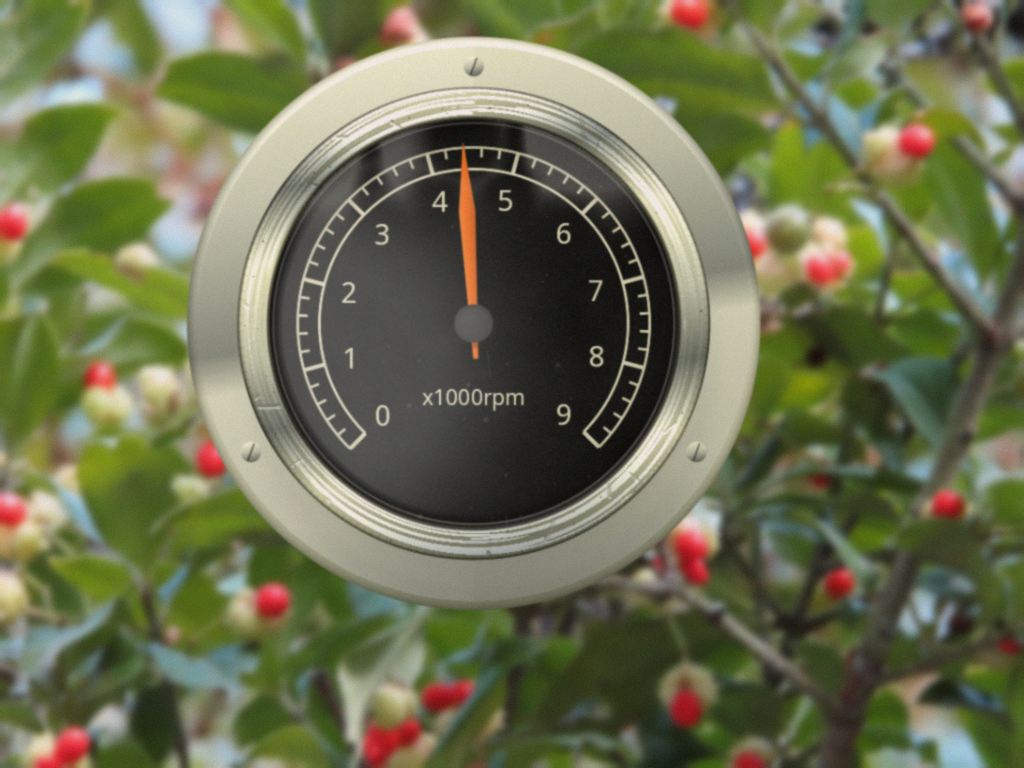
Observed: 4400 rpm
